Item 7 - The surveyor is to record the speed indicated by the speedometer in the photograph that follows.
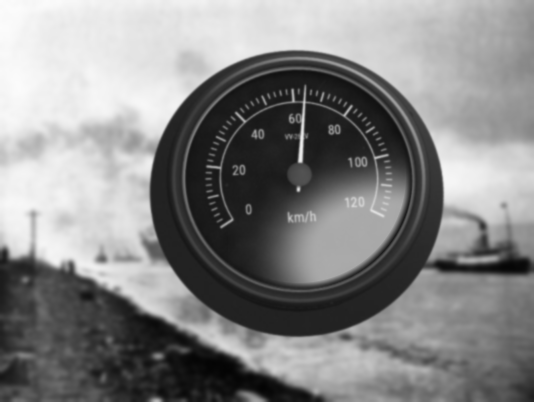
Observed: 64 km/h
